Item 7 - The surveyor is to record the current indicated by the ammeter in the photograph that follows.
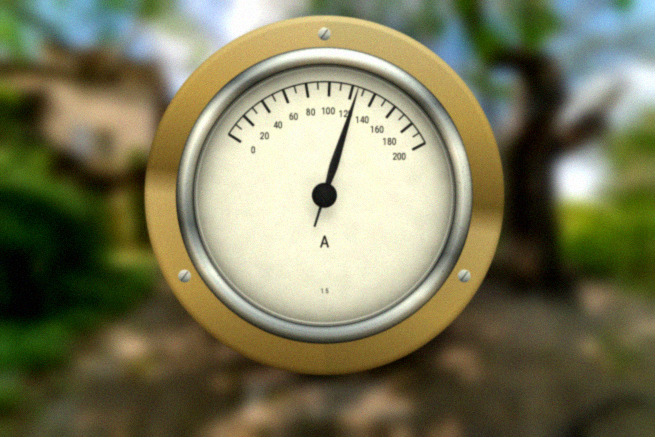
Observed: 125 A
